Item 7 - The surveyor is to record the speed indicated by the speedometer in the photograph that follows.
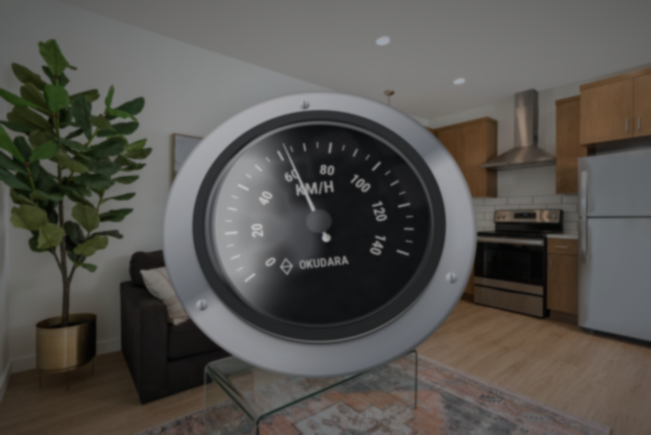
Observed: 62.5 km/h
